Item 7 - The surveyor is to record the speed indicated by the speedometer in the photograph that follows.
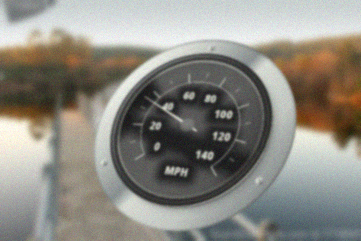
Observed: 35 mph
